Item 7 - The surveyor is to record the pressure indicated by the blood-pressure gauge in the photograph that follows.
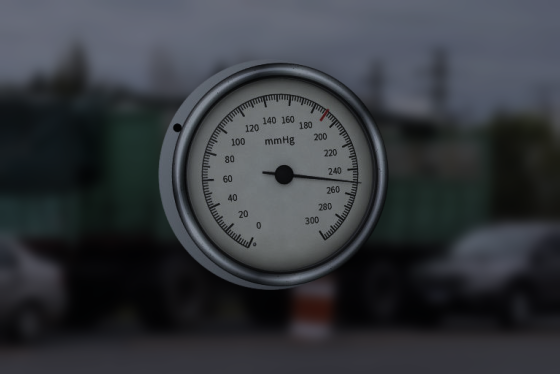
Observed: 250 mmHg
